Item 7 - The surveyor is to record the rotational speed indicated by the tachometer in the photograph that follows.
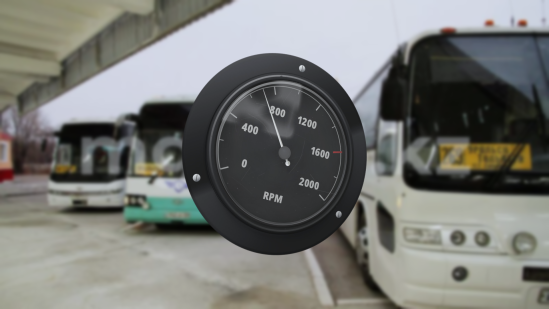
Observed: 700 rpm
